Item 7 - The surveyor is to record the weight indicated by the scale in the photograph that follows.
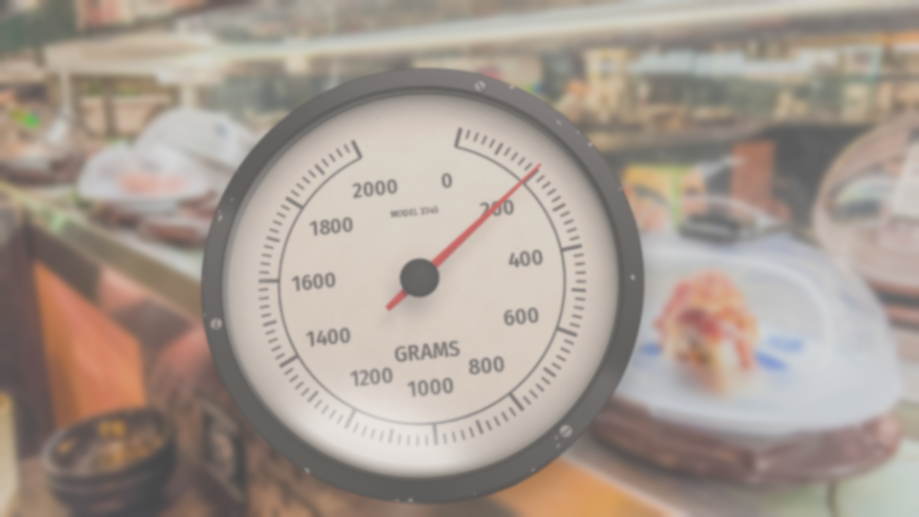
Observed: 200 g
